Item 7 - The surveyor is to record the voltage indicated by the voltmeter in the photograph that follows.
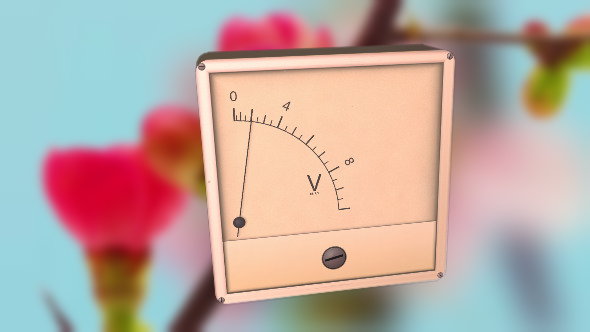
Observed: 2 V
